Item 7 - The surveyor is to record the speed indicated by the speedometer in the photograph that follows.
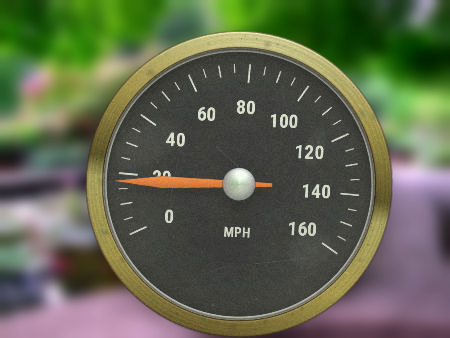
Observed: 17.5 mph
